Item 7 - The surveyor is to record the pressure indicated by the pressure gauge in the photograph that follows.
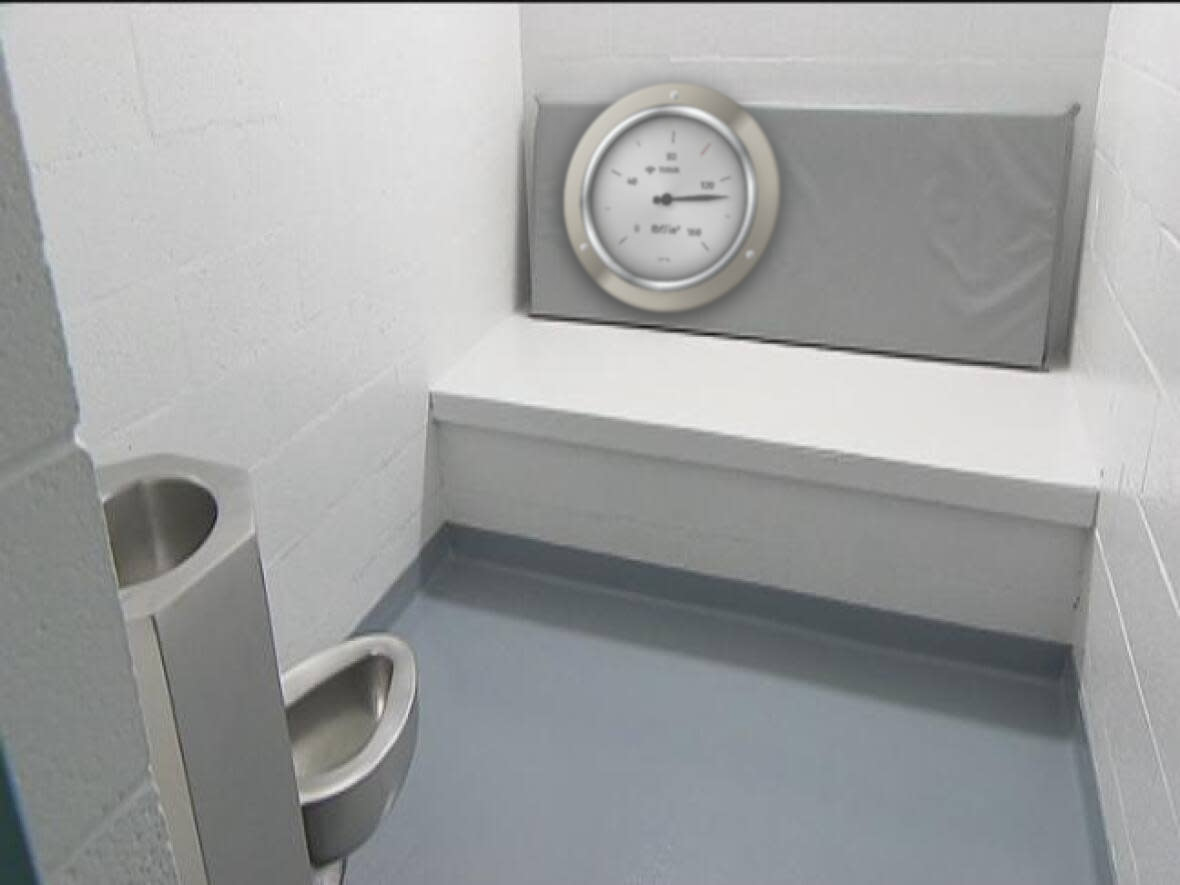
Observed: 130 psi
